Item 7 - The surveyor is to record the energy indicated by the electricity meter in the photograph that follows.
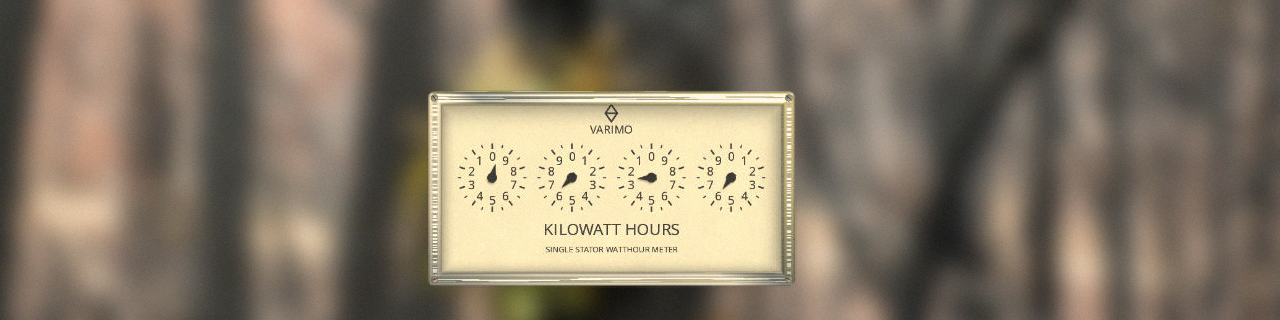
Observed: 9626 kWh
